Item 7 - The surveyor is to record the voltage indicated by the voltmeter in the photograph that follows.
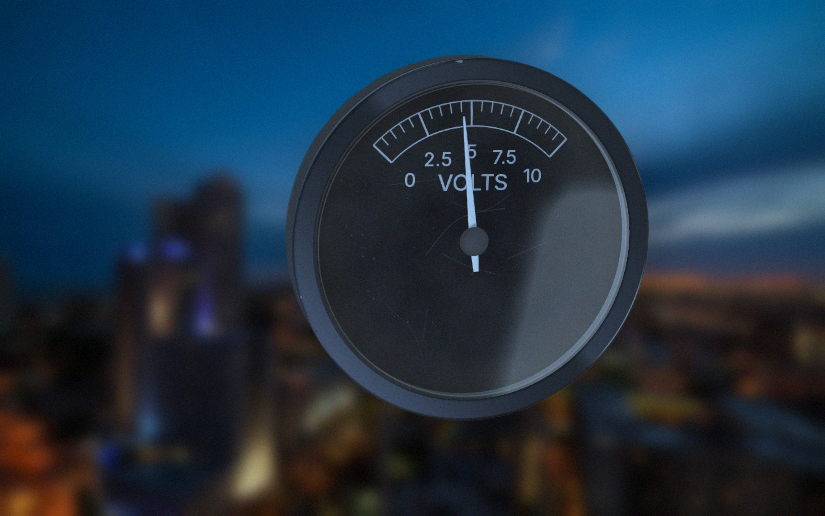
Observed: 4.5 V
